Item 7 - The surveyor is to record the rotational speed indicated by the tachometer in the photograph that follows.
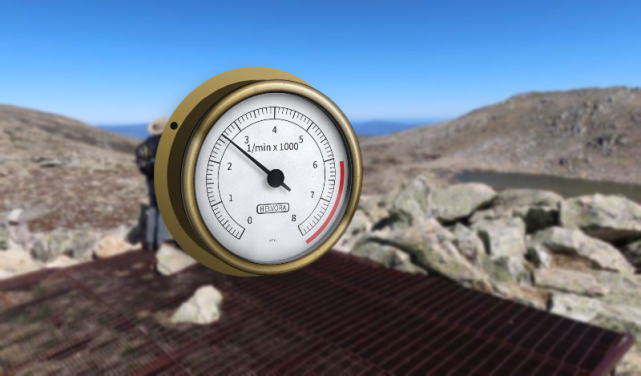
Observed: 2600 rpm
